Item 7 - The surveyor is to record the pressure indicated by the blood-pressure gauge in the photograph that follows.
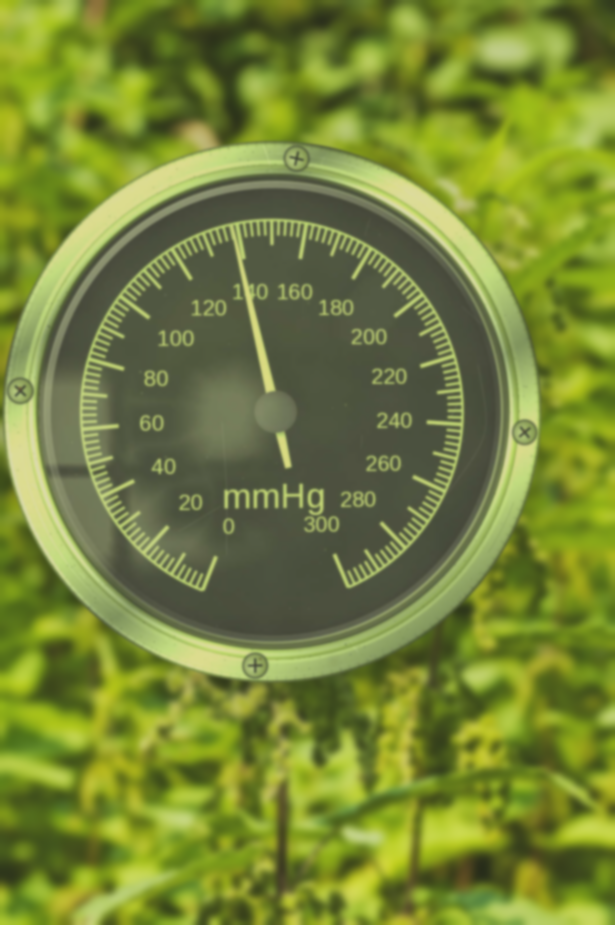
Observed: 138 mmHg
